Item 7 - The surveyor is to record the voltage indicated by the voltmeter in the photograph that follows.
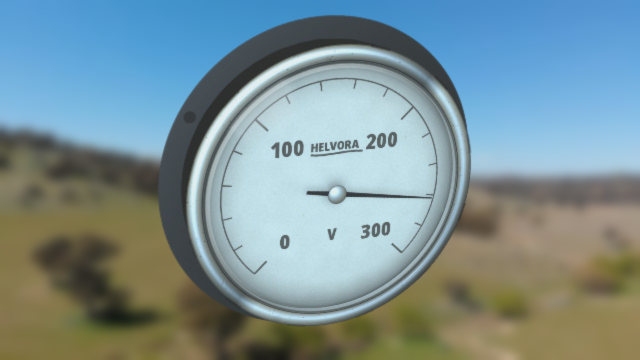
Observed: 260 V
